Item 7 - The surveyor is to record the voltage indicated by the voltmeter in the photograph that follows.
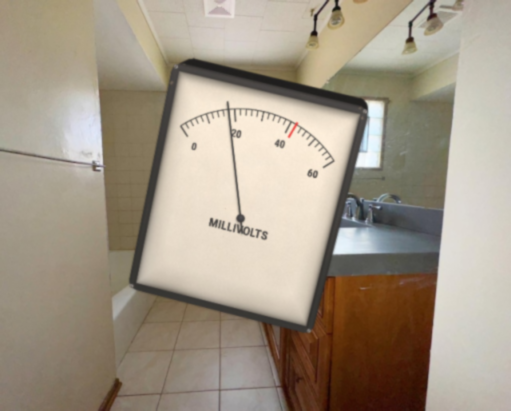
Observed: 18 mV
